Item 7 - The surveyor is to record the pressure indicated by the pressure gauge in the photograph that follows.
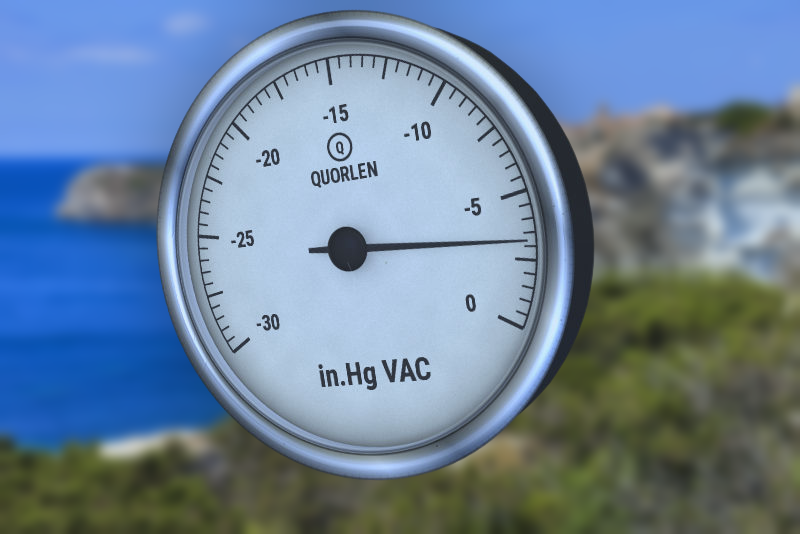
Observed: -3.25 inHg
